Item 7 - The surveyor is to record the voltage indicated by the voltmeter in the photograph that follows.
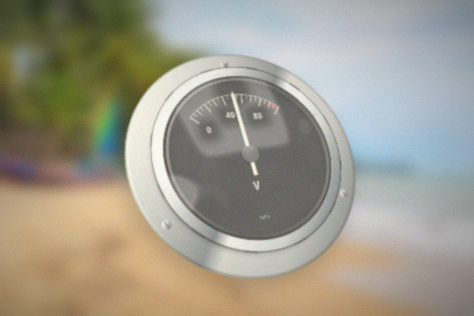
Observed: 50 V
